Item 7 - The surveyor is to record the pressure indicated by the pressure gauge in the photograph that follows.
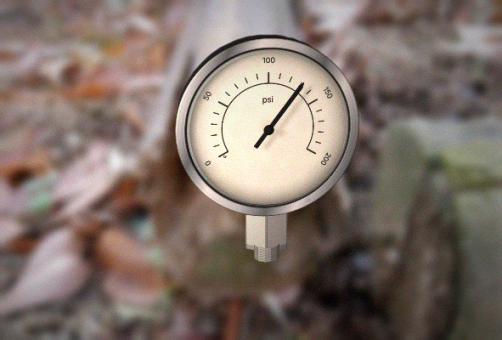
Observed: 130 psi
